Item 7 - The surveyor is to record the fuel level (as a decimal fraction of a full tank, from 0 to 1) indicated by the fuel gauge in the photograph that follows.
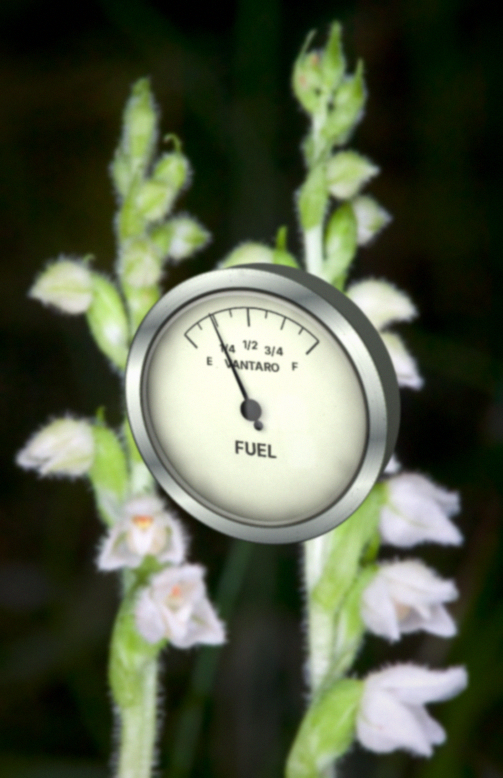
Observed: 0.25
